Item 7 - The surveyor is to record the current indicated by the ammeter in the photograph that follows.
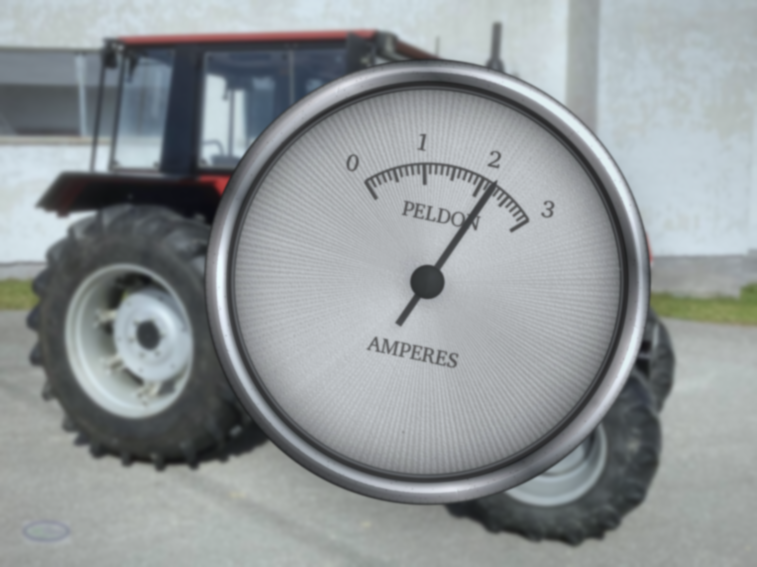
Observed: 2.2 A
